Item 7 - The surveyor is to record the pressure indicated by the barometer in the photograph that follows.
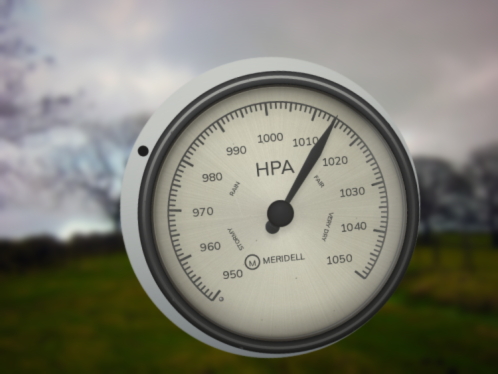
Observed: 1014 hPa
